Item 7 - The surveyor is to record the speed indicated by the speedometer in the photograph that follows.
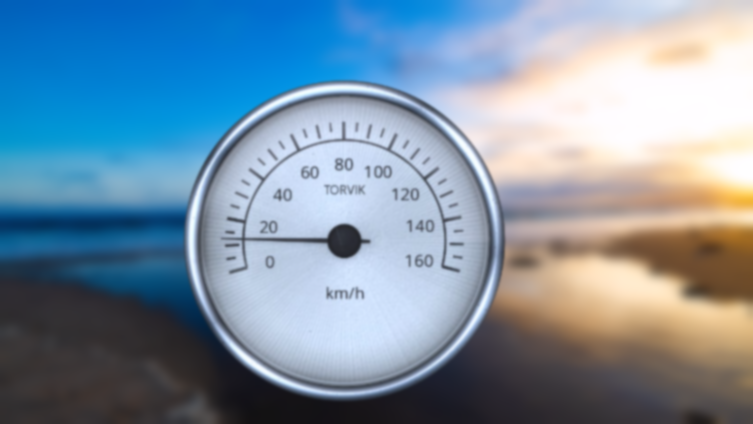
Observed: 12.5 km/h
